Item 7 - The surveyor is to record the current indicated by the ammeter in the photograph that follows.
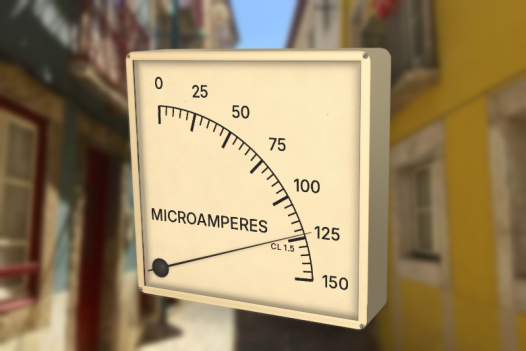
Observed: 122.5 µA
